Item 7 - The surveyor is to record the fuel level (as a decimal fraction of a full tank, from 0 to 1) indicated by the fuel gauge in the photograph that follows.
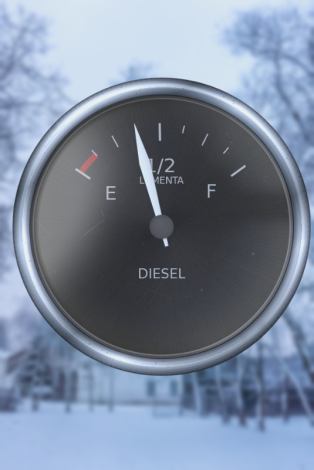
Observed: 0.375
